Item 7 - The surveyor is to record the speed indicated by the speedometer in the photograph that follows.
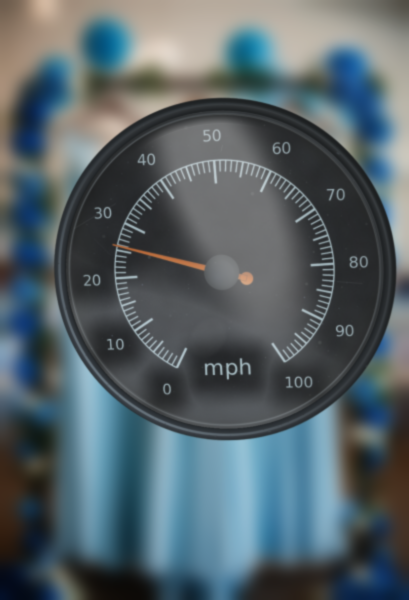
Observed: 26 mph
